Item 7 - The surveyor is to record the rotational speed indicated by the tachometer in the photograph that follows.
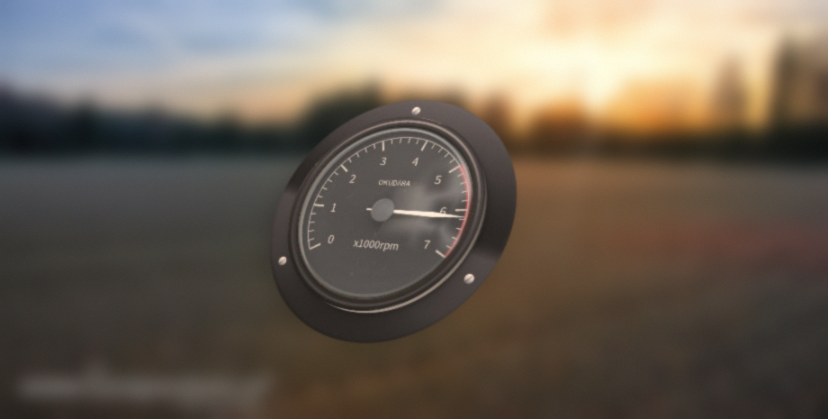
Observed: 6200 rpm
